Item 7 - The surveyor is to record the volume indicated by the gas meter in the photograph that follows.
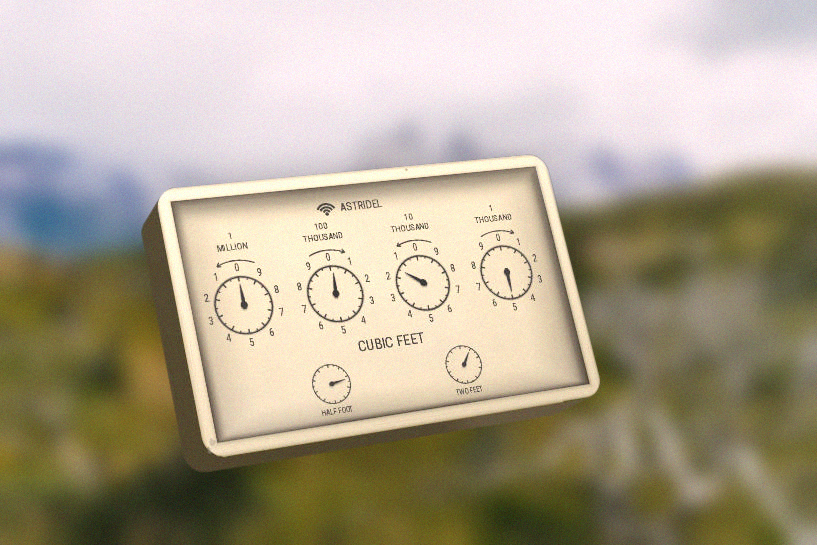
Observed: 1500 ft³
